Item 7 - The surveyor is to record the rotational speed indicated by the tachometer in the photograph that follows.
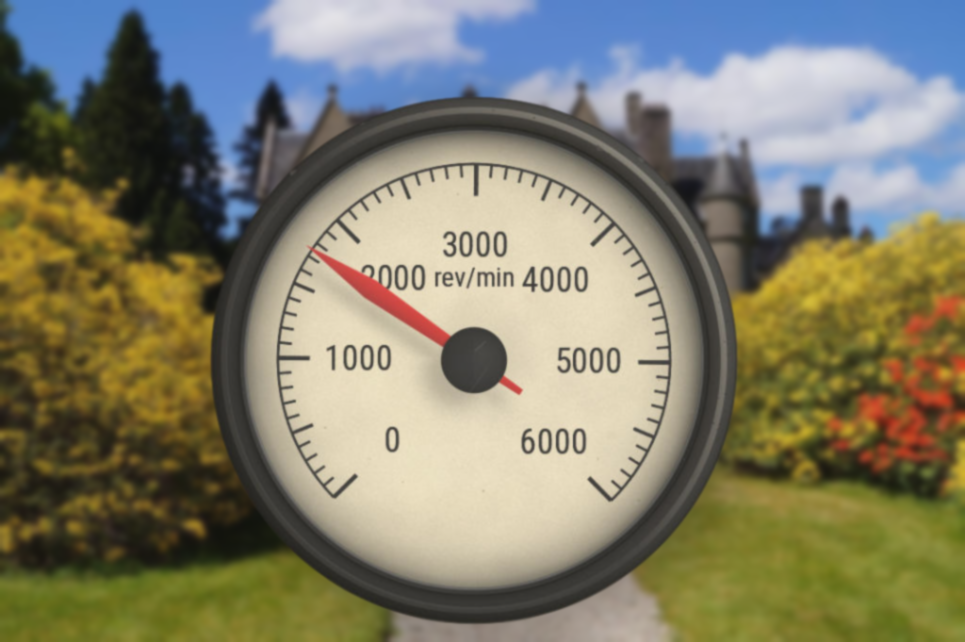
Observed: 1750 rpm
